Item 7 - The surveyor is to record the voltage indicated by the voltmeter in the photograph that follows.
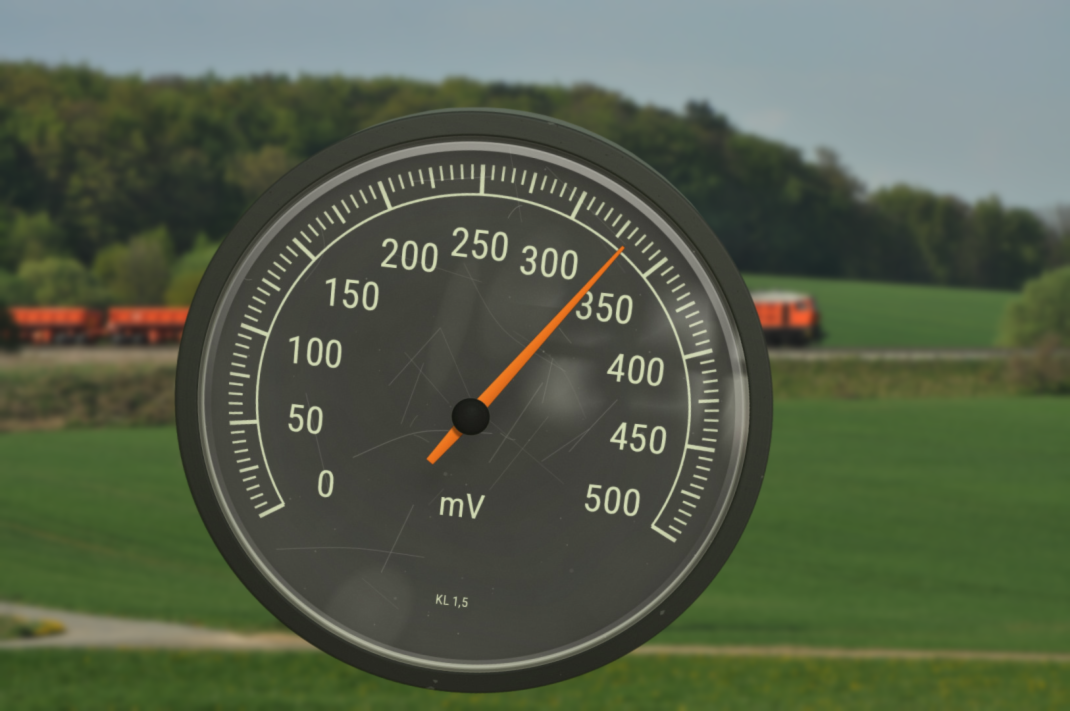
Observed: 330 mV
